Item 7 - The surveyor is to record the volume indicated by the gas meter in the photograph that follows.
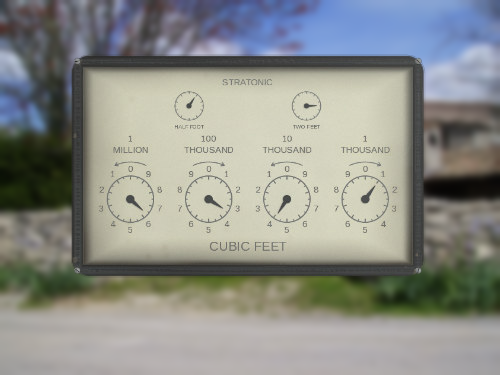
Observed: 634100 ft³
